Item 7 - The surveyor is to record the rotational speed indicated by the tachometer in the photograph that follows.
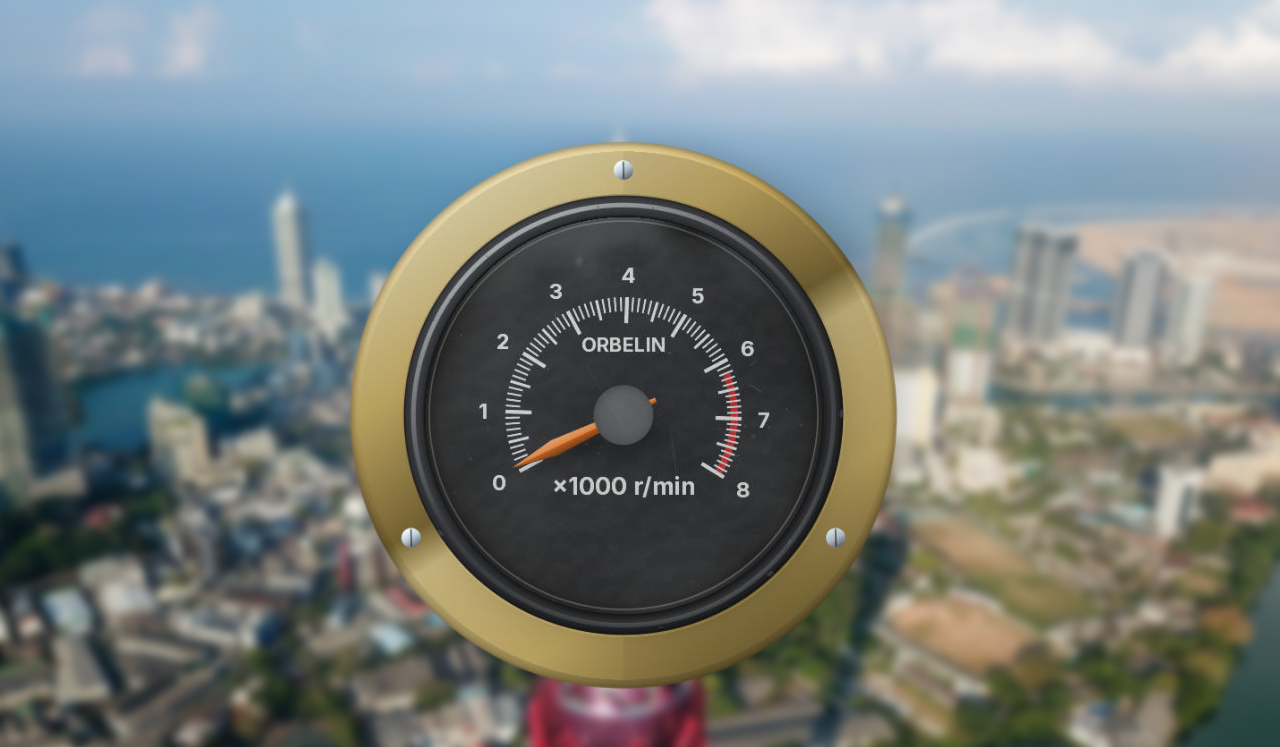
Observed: 100 rpm
